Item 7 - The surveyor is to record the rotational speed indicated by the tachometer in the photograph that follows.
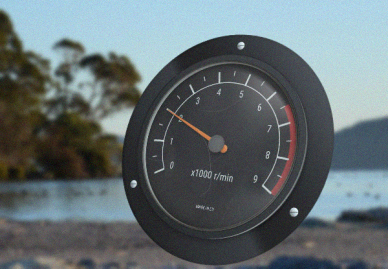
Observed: 2000 rpm
